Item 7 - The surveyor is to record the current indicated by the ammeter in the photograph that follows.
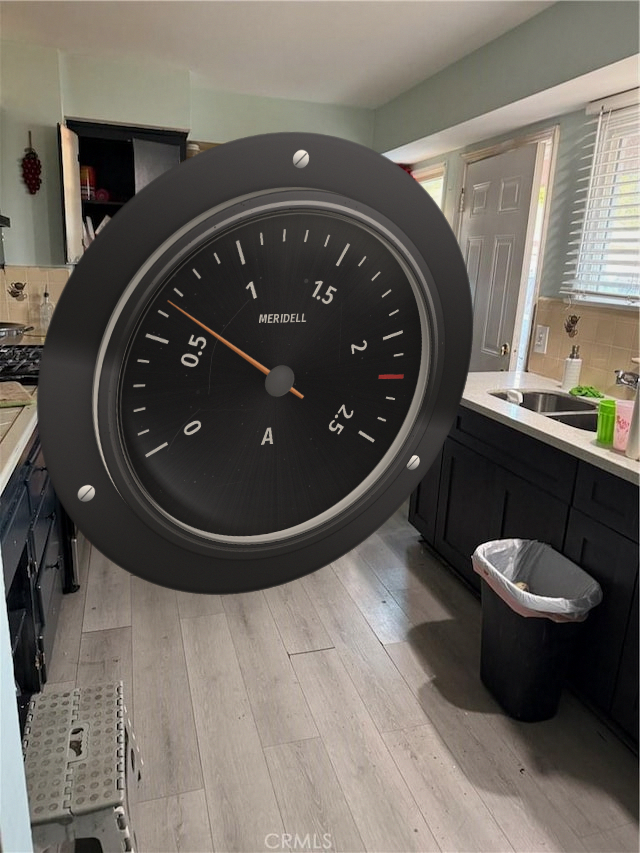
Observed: 0.65 A
